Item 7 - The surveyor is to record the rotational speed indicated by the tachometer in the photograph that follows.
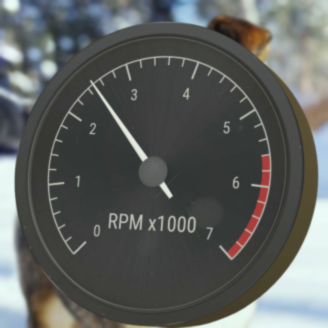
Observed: 2500 rpm
